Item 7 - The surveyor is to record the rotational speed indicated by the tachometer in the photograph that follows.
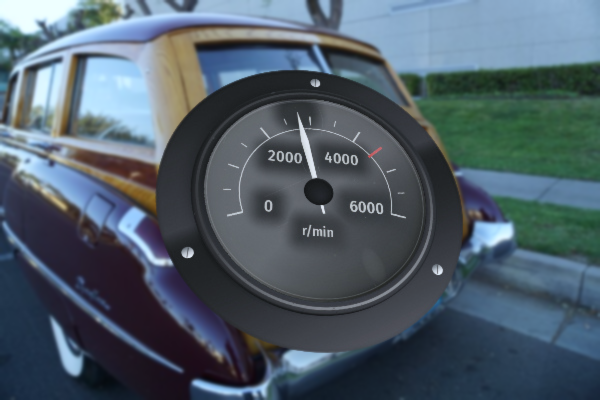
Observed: 2750 rpm
